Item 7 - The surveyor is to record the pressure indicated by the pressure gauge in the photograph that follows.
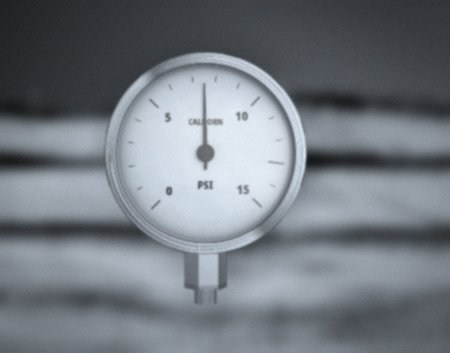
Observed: 7.5 psi
